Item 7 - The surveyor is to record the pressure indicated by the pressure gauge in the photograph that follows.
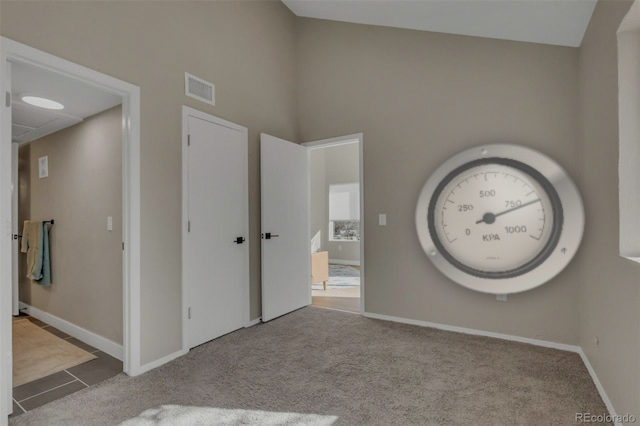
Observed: 800 kPa
